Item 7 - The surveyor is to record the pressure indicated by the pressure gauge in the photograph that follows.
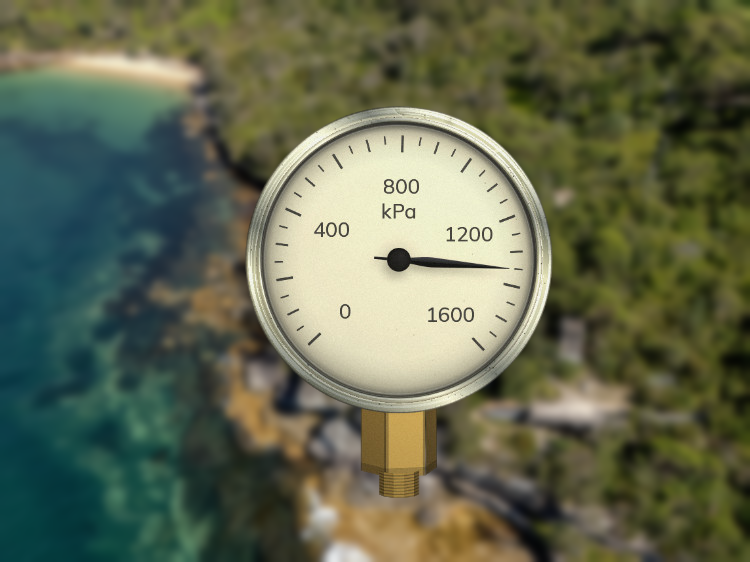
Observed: 1350 kPa
